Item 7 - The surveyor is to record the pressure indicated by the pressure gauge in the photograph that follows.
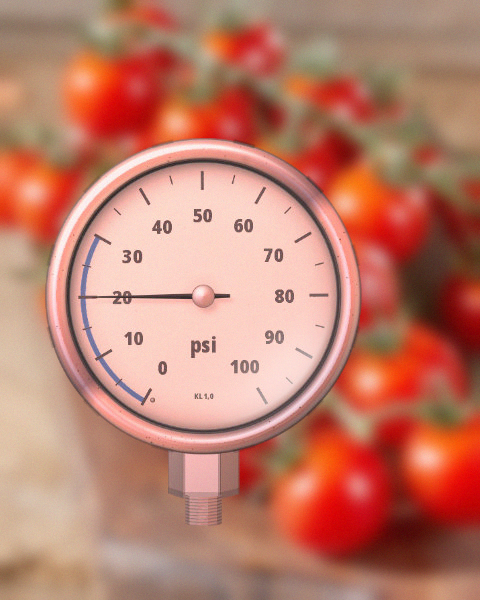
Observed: 20 psi
